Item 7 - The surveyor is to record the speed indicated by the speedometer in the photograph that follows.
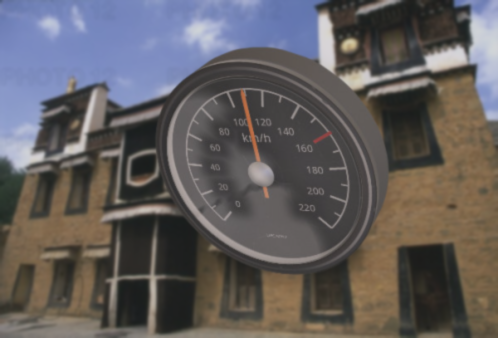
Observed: 110 km/h
